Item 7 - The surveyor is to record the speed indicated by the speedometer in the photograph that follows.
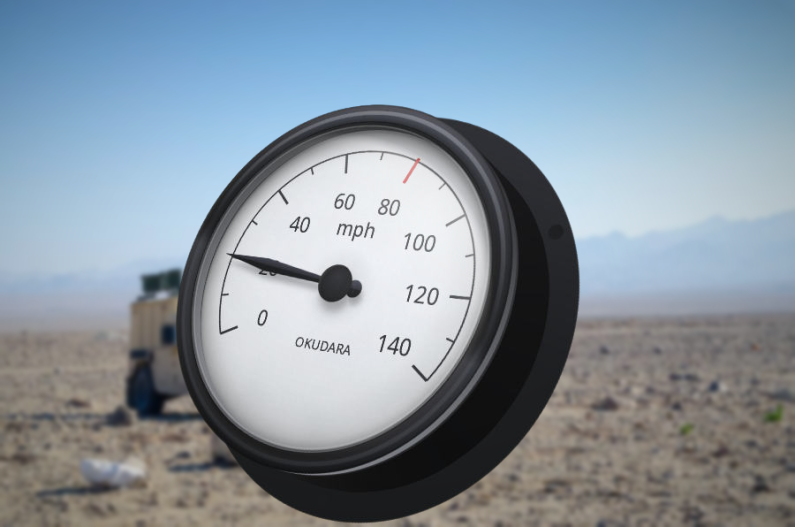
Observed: 20 mph
